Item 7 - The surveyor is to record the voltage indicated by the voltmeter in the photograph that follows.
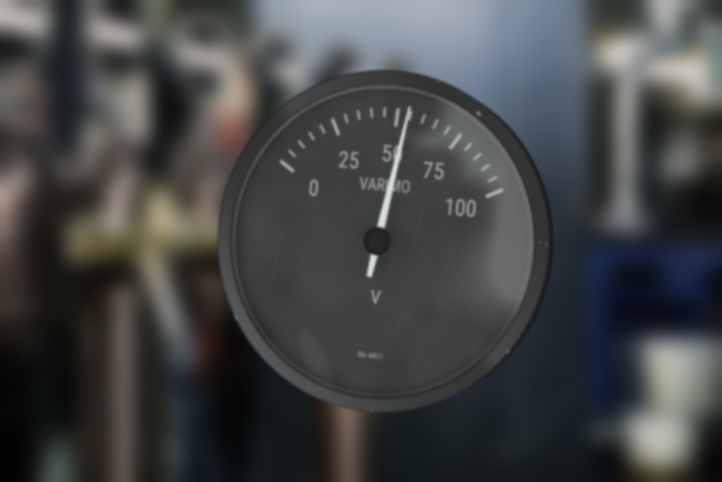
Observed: 55 V
